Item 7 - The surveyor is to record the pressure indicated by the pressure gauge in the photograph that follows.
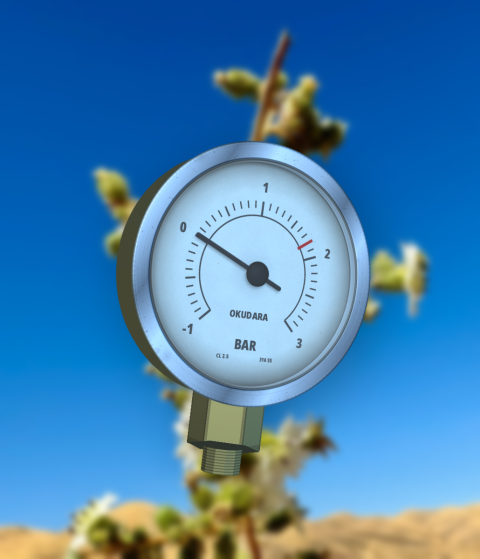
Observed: 0 bar
